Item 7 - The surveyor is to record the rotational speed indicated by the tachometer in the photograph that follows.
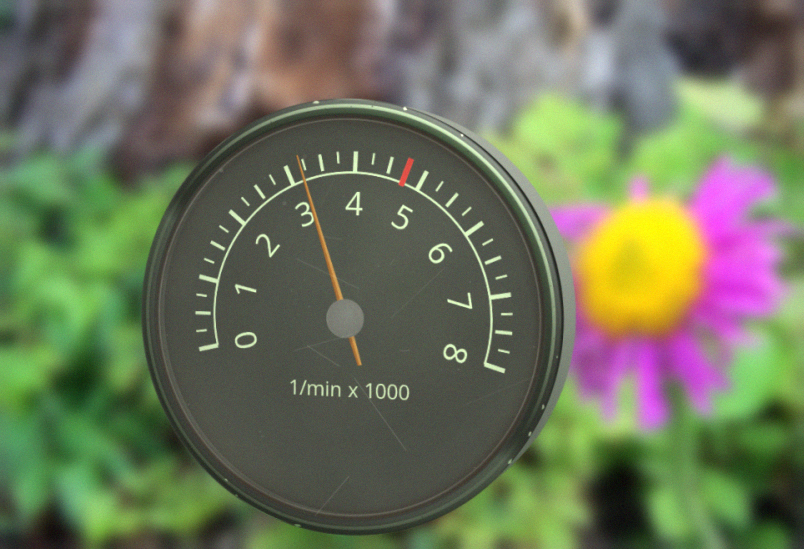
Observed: 3250 rpm
